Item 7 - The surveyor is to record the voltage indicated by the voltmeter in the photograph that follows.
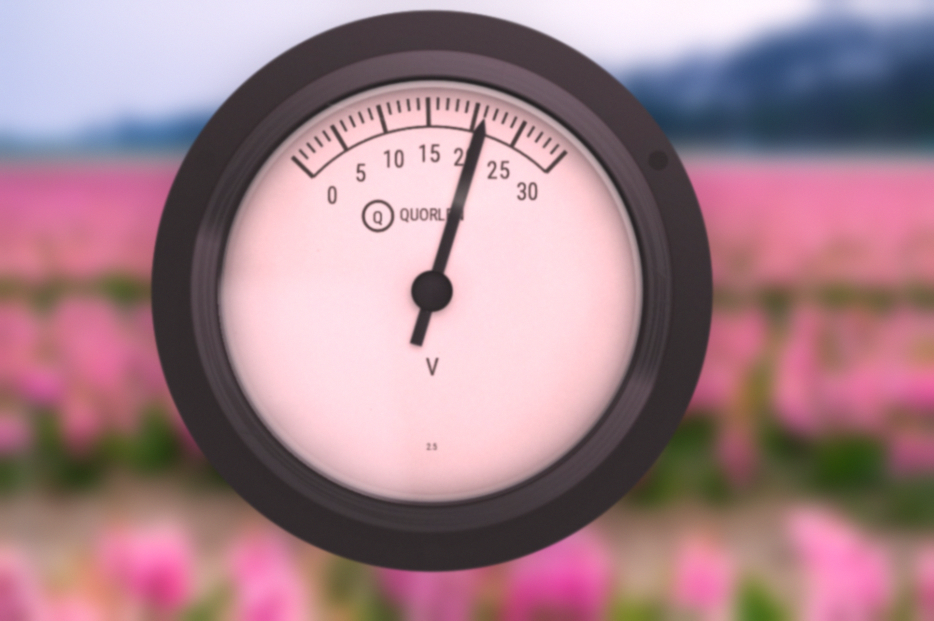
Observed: 21 V
